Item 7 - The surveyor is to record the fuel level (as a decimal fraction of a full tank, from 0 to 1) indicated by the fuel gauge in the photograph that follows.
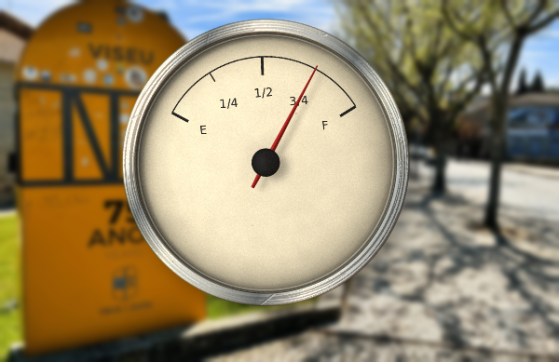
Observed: 0.75
